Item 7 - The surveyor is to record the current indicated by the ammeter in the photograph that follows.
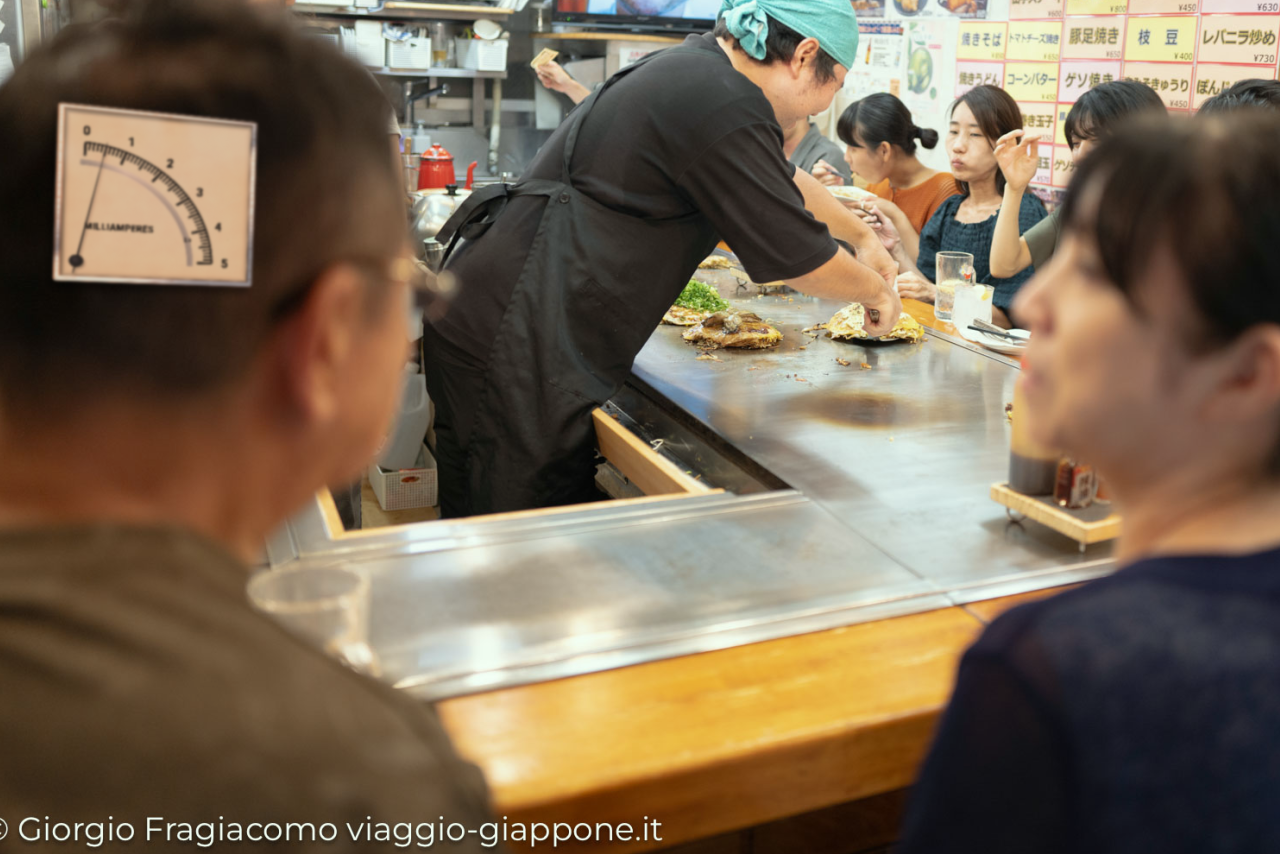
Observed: 0.5 mA
